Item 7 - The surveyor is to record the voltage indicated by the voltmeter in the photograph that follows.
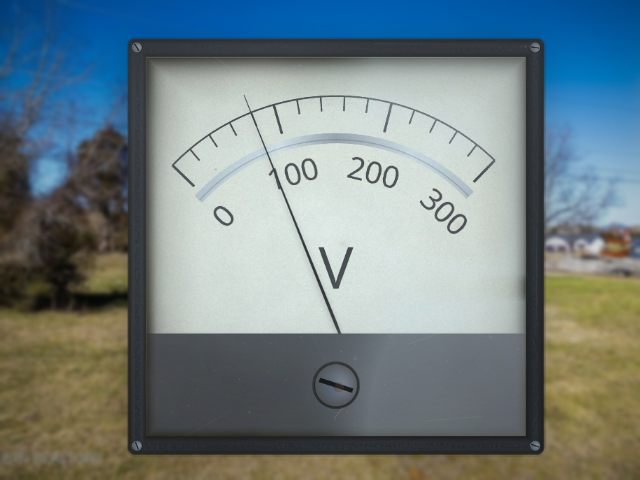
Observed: 80 V
